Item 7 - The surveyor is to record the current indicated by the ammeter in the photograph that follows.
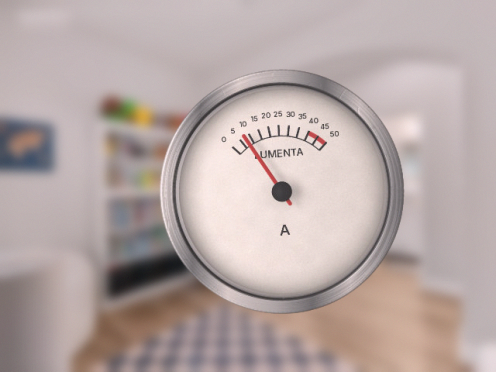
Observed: 7.5 A
